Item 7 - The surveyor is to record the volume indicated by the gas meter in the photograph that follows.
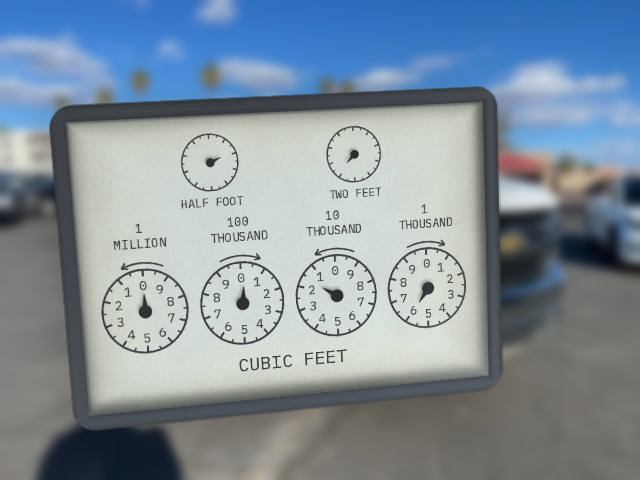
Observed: 1600 ft³
